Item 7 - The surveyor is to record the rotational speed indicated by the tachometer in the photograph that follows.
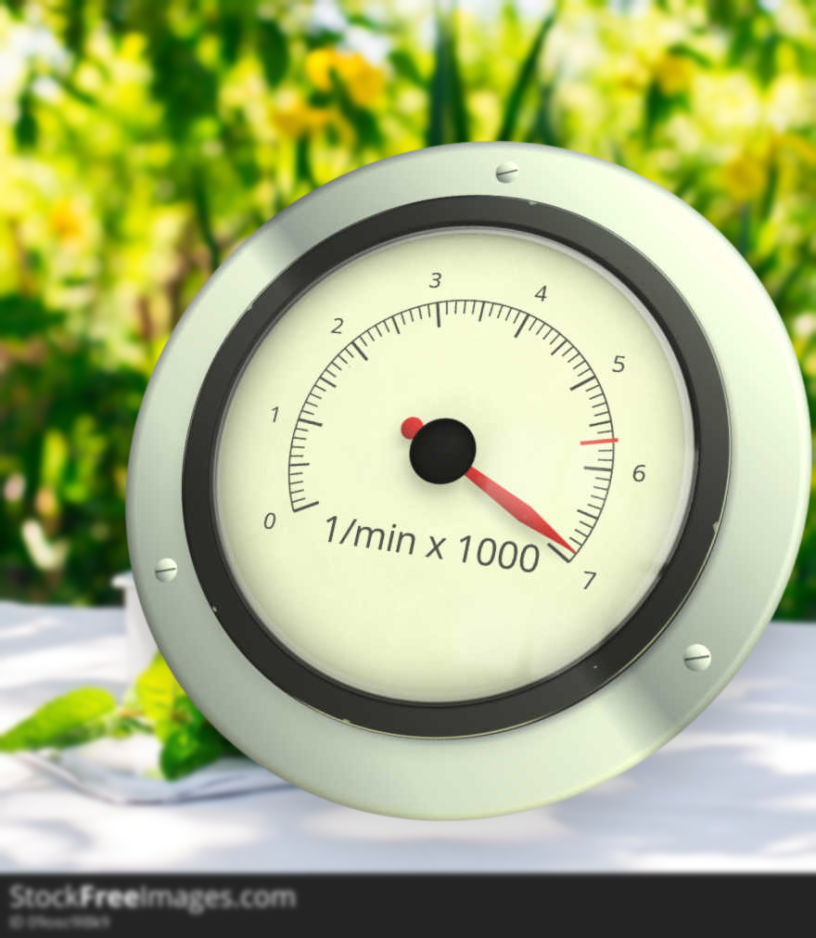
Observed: 6900 rpm
